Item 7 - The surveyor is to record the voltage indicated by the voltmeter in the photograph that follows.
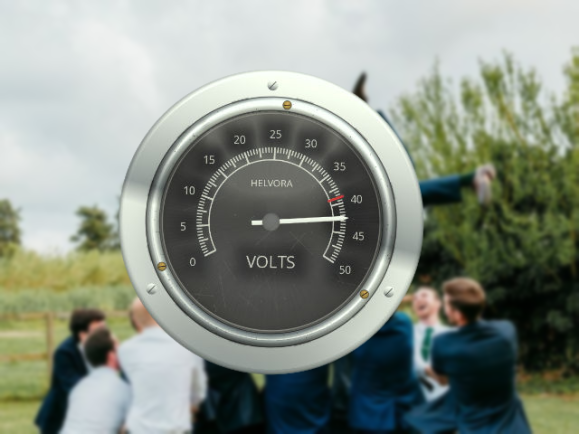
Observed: 42.5 V
